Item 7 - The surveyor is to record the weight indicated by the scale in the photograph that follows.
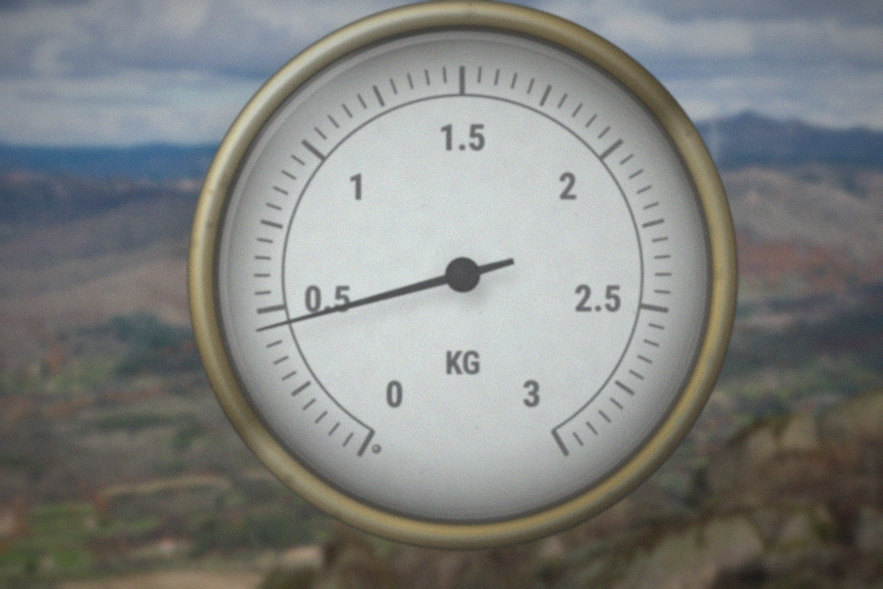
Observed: 0.45 kg
